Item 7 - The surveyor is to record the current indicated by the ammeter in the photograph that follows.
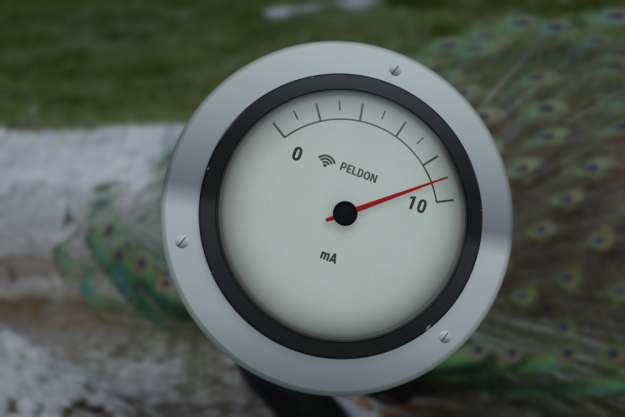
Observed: 9 mA
